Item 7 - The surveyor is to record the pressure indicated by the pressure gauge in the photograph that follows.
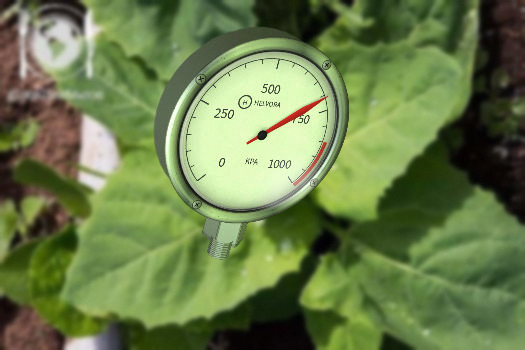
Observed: 700 kPa
